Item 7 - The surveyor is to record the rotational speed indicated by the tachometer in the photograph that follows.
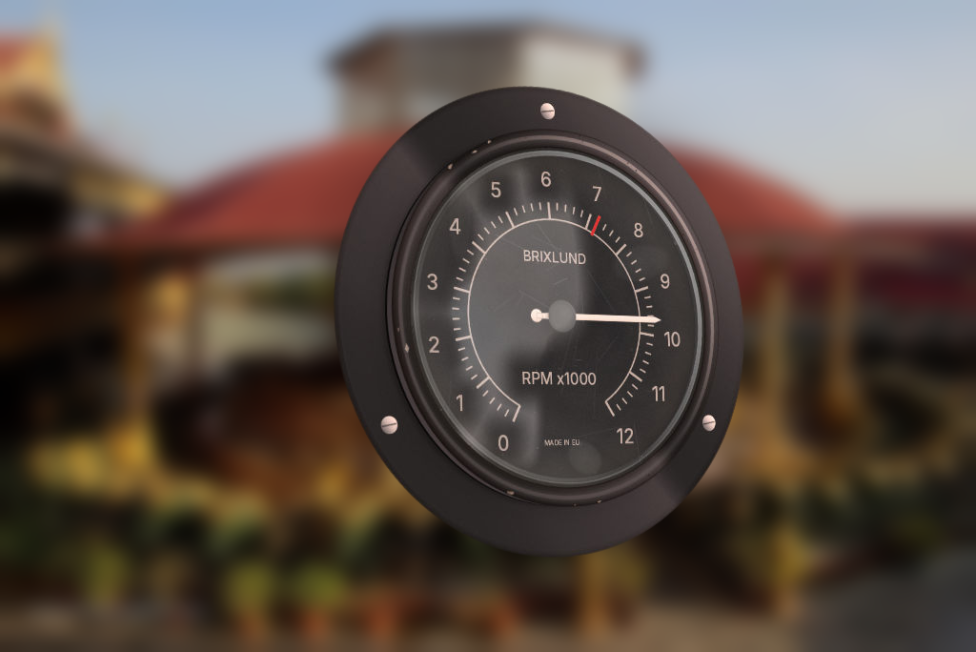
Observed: 9700 rpm
